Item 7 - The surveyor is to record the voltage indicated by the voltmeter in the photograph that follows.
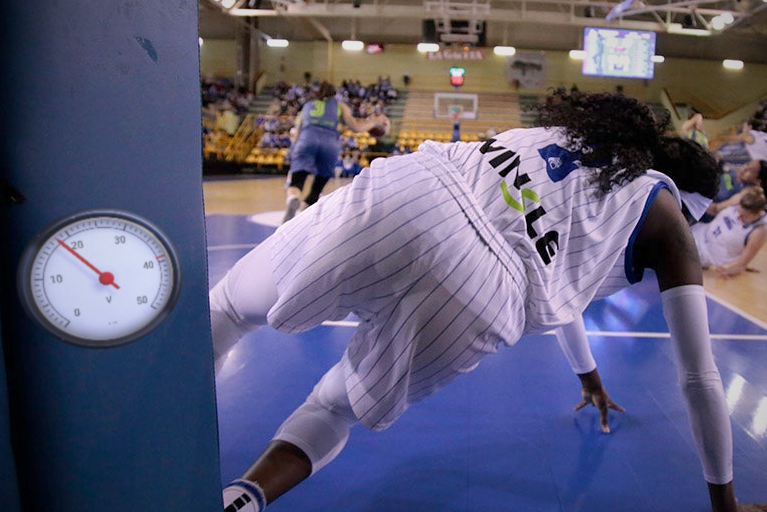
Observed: 18 V
